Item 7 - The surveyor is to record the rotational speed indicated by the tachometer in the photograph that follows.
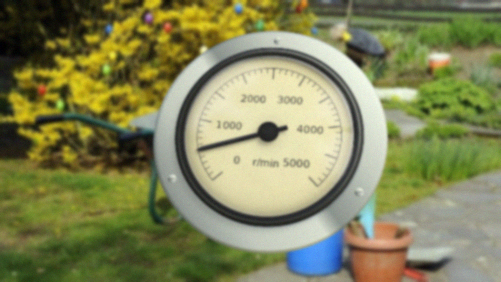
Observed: 500 rpm
